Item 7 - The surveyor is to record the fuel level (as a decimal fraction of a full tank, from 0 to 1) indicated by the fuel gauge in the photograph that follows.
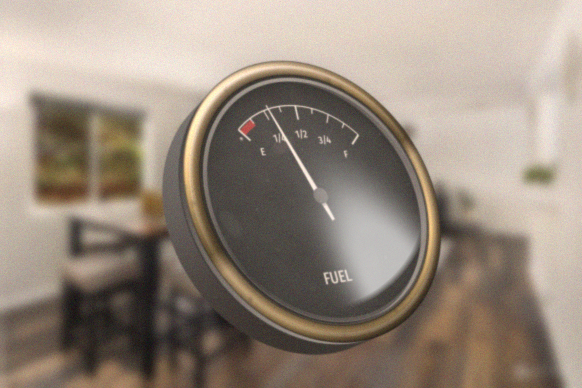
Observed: 0.25
